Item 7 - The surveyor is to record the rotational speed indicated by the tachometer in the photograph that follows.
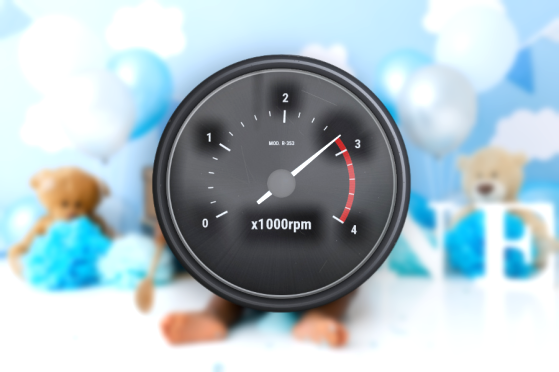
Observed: 2800 rpm
